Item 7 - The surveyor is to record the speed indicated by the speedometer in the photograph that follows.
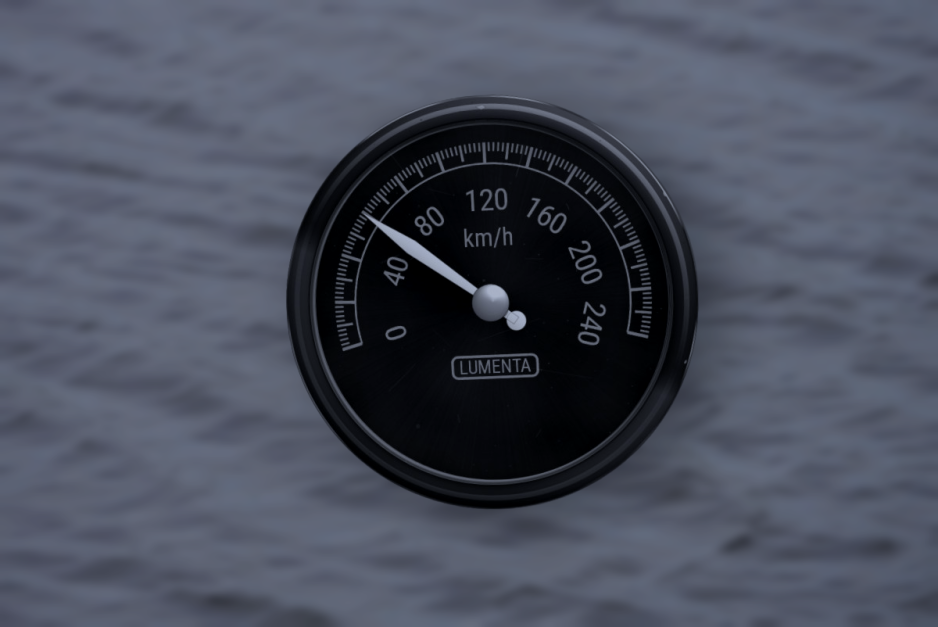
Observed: 60 km/h
